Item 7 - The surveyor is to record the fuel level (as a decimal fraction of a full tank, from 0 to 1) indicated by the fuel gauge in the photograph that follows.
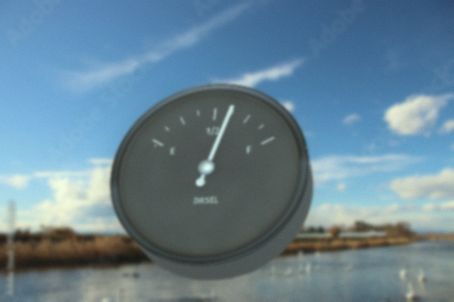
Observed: 0.625
